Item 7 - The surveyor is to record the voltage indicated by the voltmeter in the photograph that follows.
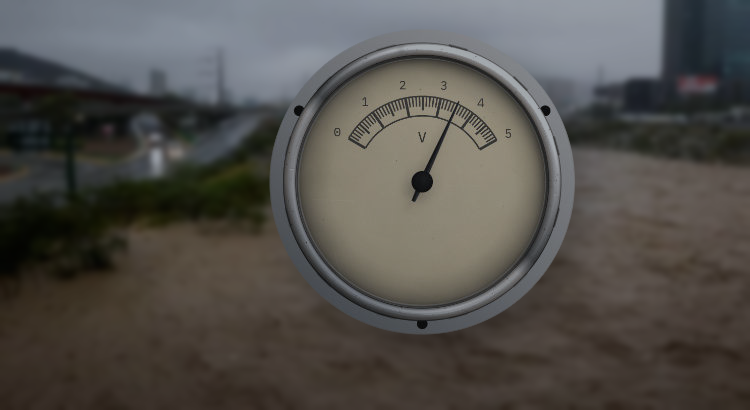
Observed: 3.5 V
